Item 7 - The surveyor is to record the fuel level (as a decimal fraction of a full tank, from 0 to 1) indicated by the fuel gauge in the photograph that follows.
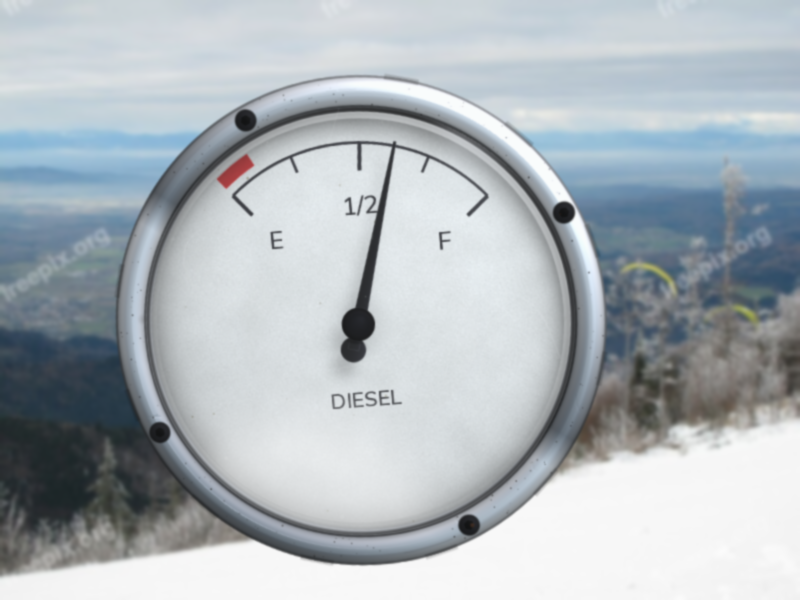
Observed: 0.625
